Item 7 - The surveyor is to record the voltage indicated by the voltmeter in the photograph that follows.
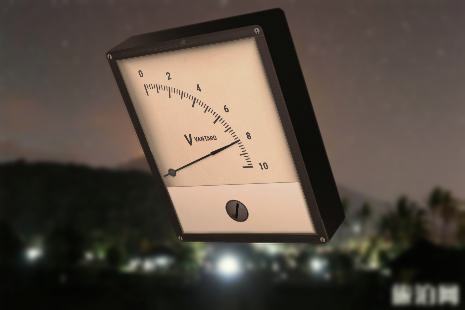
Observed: 8 V
